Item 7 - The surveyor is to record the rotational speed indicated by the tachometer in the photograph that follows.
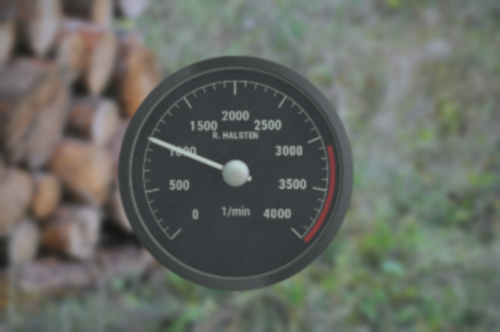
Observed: 1000 rpm
